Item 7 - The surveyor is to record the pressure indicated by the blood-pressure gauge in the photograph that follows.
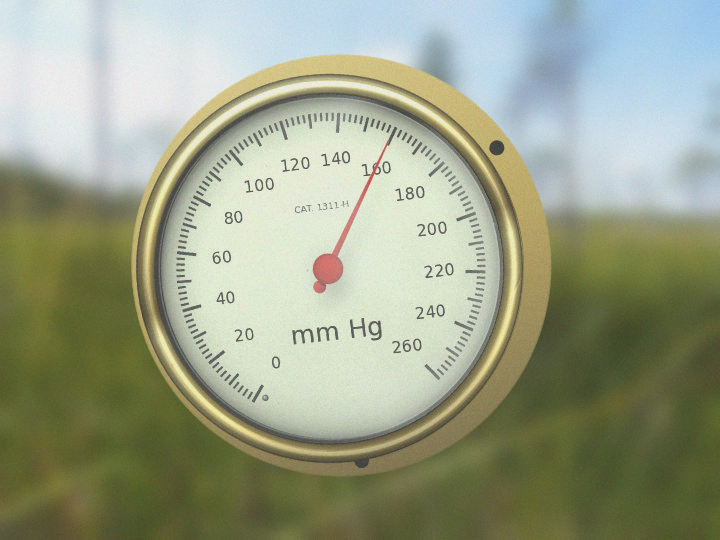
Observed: 160 mmHg
